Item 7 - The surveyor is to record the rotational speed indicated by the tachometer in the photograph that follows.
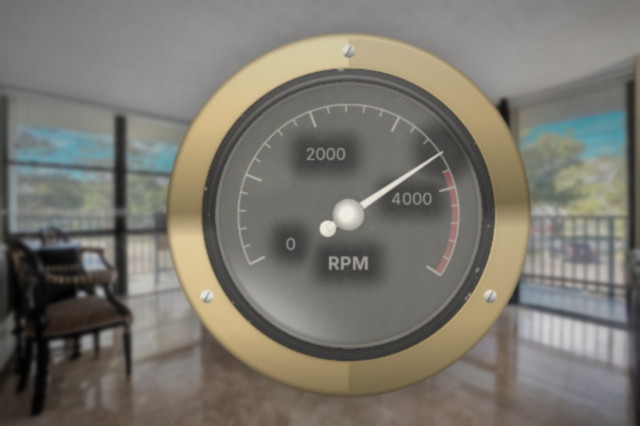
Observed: 3600 rpm
